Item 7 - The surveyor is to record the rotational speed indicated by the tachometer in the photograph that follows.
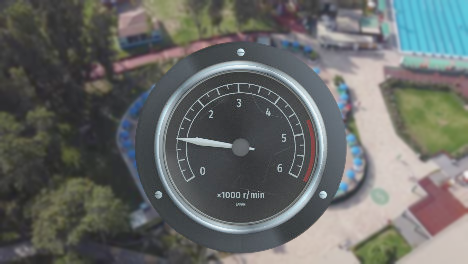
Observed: 1000 rpm
